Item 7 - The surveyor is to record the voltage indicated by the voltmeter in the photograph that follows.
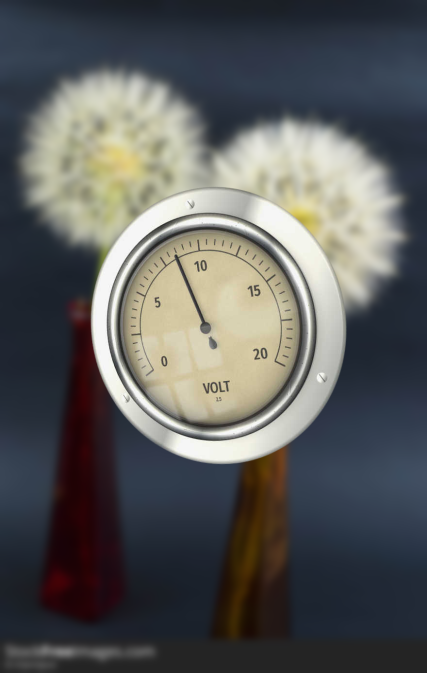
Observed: 8.5 V
